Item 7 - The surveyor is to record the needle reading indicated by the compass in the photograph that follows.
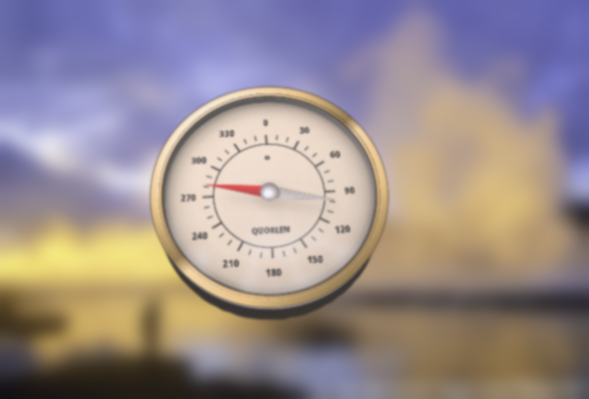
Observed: 280 °
